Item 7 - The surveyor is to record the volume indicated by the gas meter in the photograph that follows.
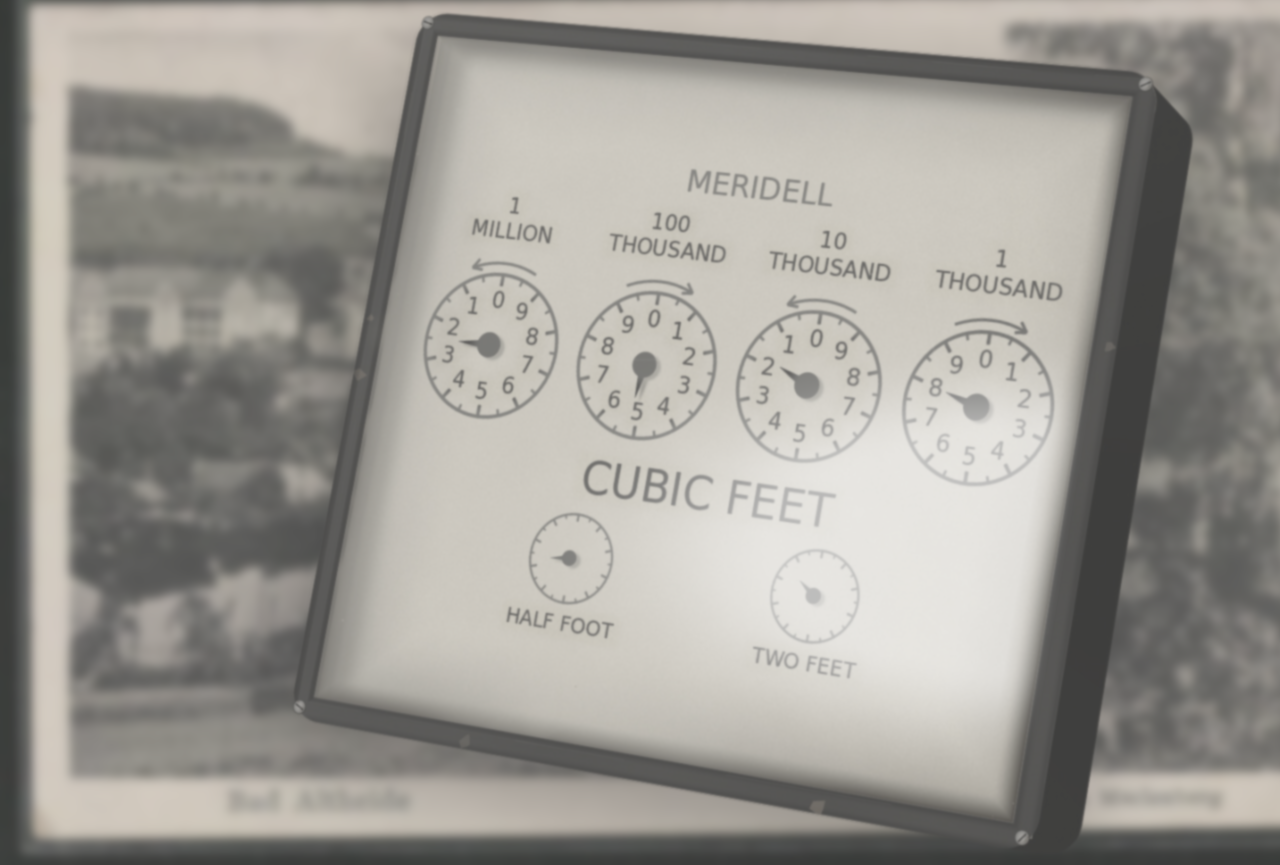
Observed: 251800 ft³
